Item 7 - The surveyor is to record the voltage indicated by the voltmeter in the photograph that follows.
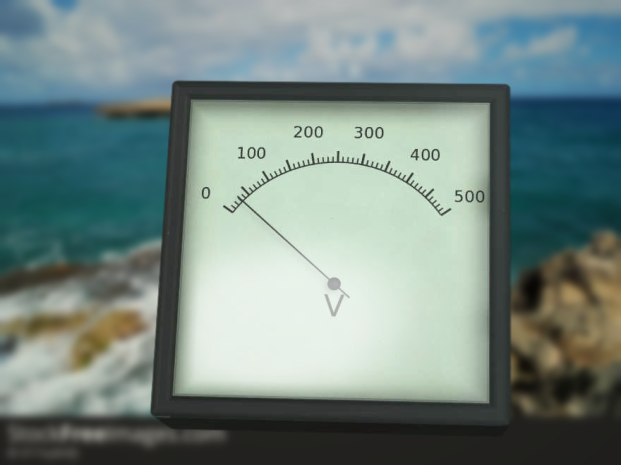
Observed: 30 V
